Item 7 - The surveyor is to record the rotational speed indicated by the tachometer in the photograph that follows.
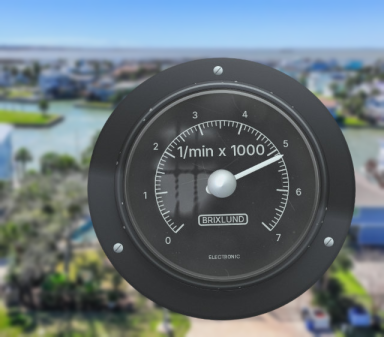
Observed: 5200 rpm
